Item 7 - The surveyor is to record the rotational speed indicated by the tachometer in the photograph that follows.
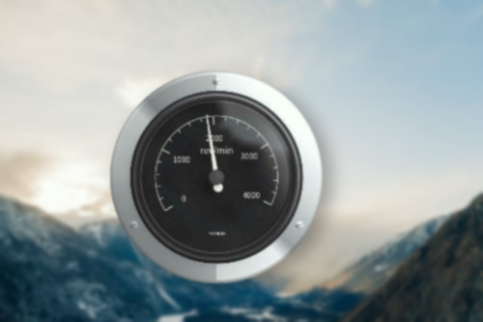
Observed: 1900 rpm
